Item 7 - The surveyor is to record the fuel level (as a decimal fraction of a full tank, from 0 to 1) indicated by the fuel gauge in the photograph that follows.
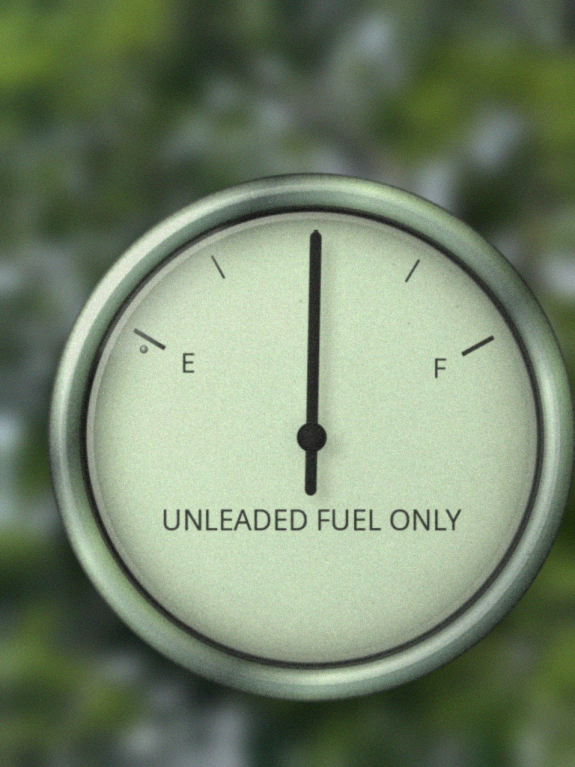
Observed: 0.5
